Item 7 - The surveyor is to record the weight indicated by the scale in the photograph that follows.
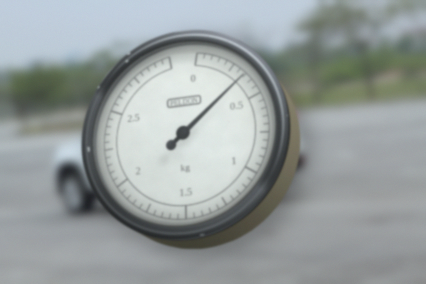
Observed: 0.35 kg
